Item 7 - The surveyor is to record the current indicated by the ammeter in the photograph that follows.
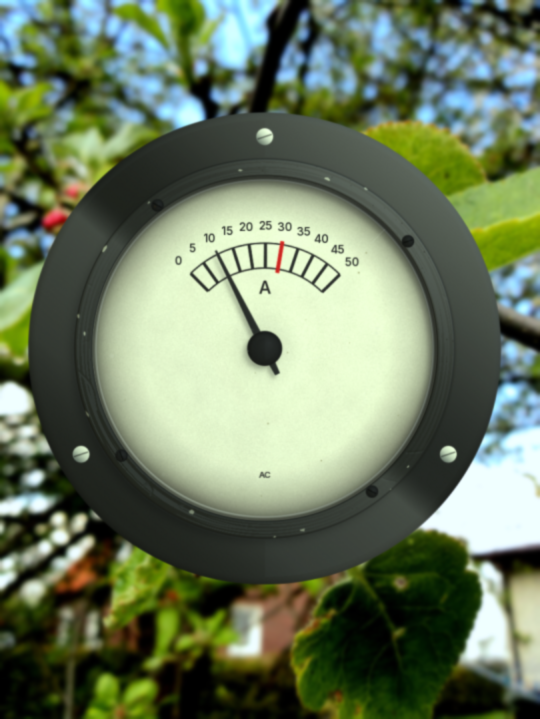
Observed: 10 A
